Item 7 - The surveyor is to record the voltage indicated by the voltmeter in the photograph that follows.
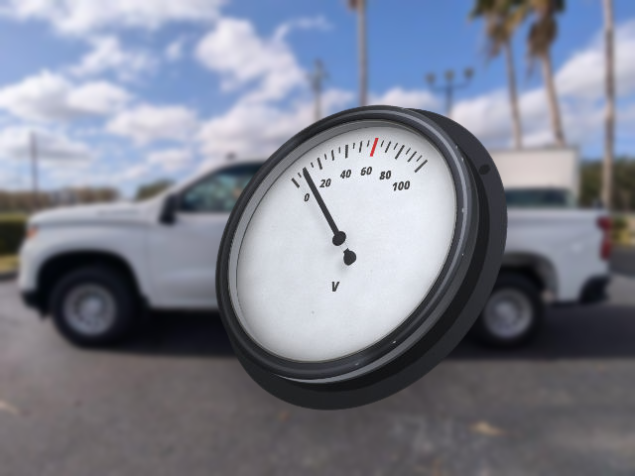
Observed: 10 V
